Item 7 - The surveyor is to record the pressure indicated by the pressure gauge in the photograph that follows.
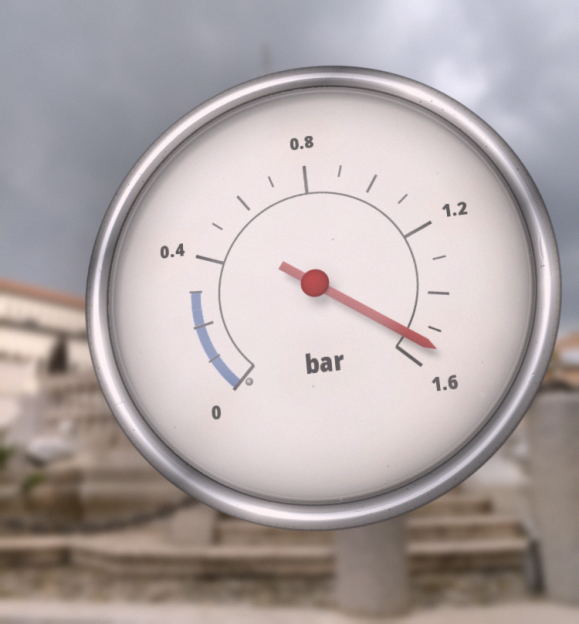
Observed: 1.55 bar
